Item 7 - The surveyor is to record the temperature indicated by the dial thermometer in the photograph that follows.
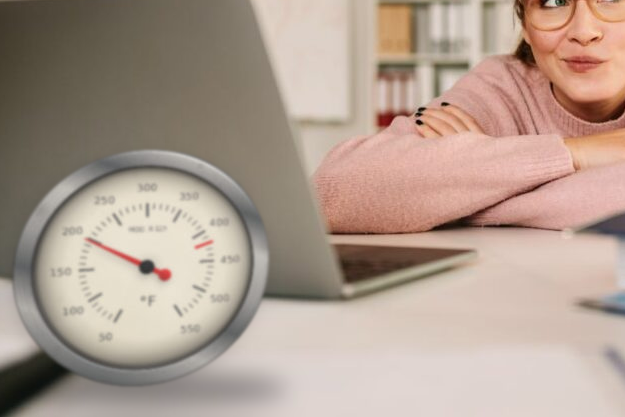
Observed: 200 °F
